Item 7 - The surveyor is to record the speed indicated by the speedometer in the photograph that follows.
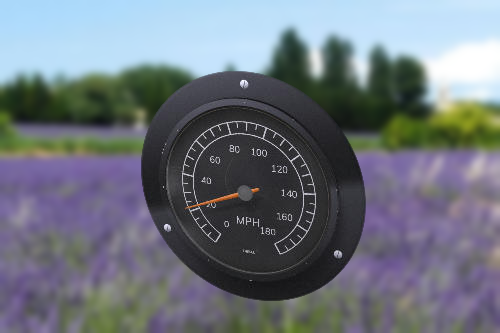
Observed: 22.5 mph
